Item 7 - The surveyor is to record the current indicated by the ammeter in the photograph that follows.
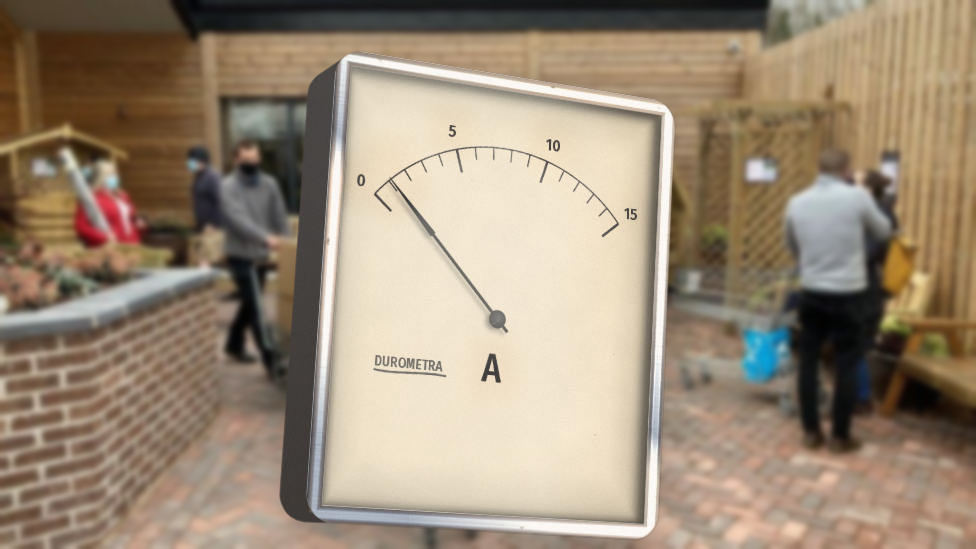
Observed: 1 A
